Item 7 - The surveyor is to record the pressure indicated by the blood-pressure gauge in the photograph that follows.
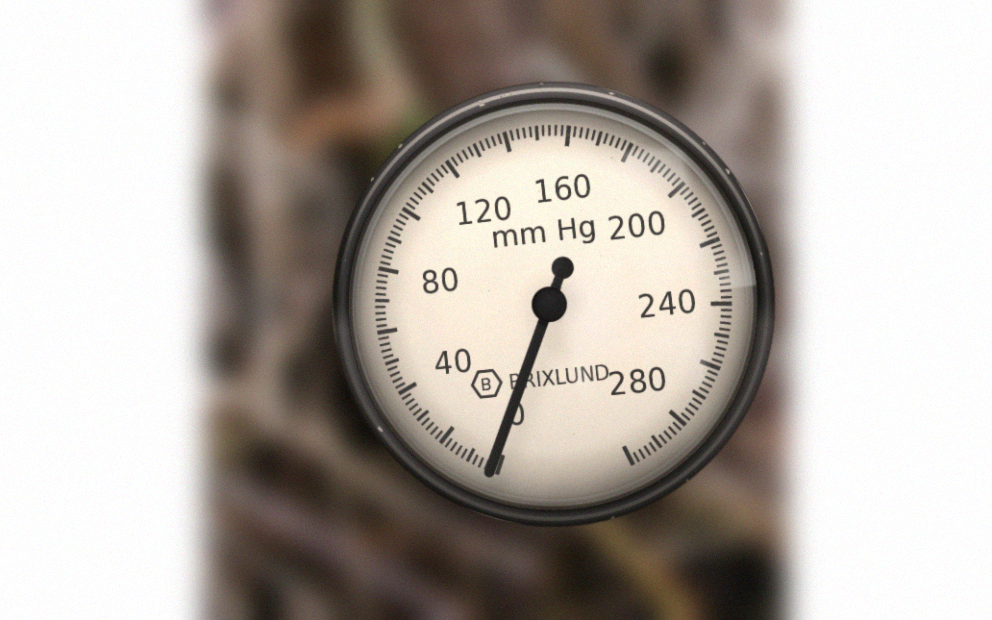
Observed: 2 mmHg
